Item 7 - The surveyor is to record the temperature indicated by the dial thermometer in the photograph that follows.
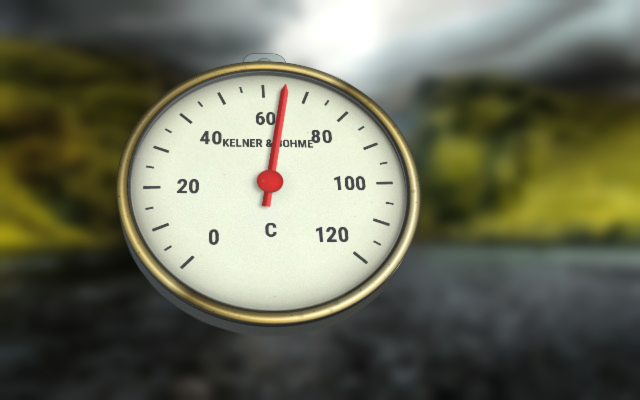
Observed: 65 °C
